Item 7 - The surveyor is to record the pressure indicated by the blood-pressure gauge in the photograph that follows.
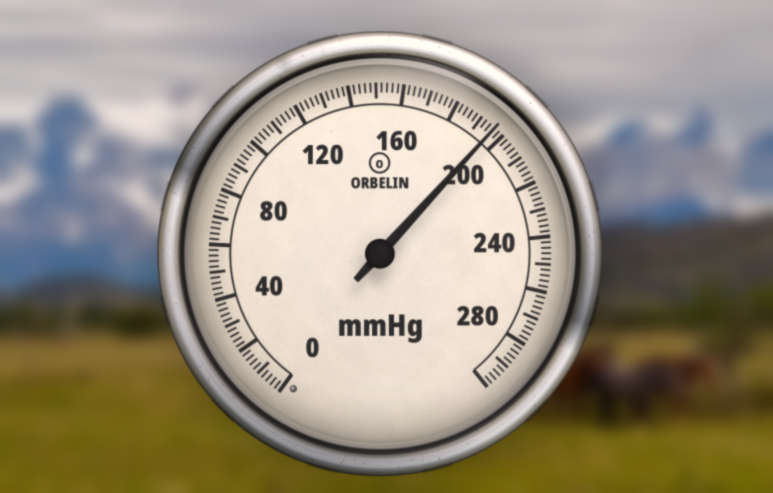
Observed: 196 mmHg
